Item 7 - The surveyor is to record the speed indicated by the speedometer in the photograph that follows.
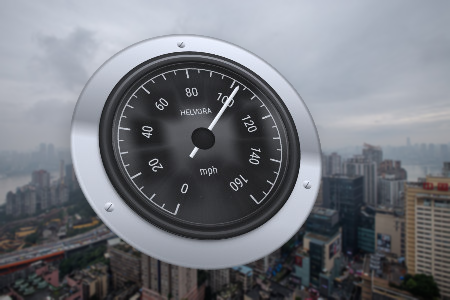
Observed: 102.5 mph
